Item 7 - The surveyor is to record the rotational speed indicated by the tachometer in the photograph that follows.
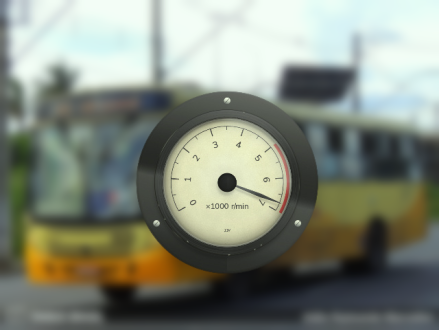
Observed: 6750 rpm
